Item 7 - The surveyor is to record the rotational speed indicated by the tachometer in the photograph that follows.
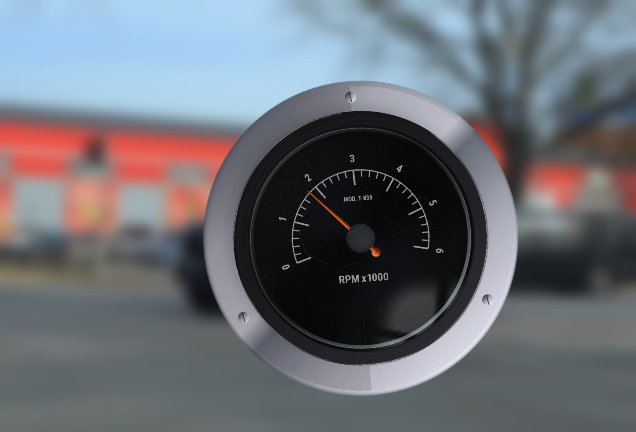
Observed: 1800 rpm
